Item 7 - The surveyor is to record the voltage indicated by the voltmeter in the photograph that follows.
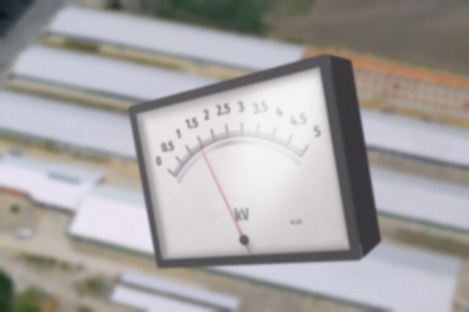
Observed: 1.5 kV
